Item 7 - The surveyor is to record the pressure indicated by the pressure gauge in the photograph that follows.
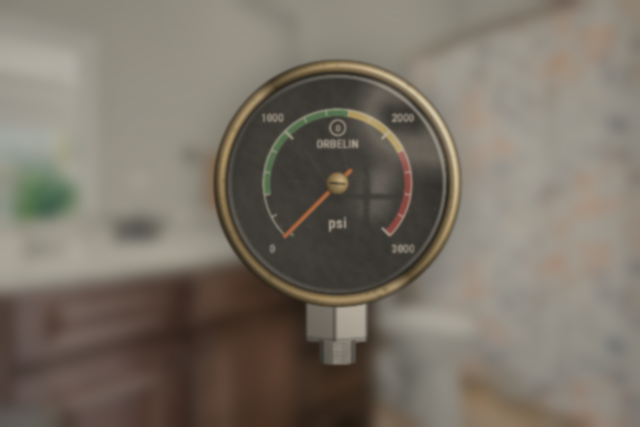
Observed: 0 psi
